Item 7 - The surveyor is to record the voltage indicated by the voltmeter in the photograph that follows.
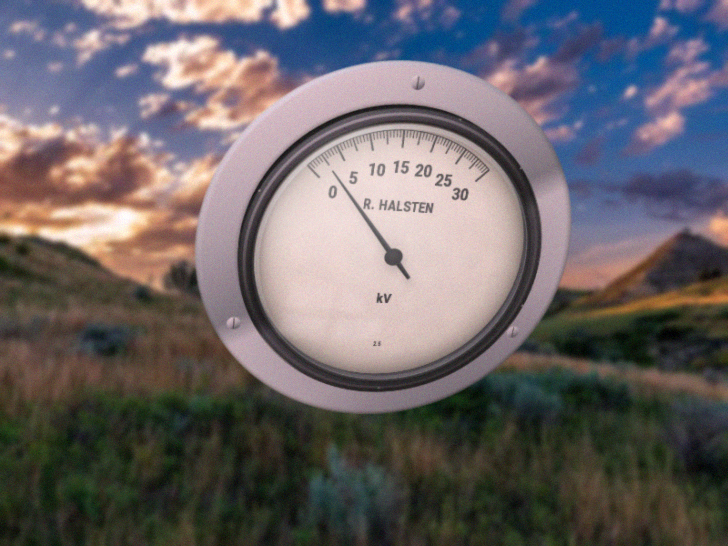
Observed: 2.5 kV
